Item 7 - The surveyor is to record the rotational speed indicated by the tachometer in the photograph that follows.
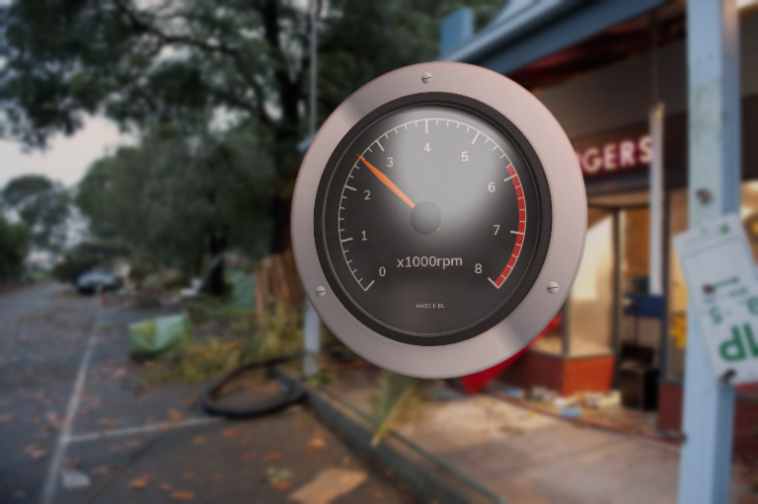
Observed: 2600 rpm
